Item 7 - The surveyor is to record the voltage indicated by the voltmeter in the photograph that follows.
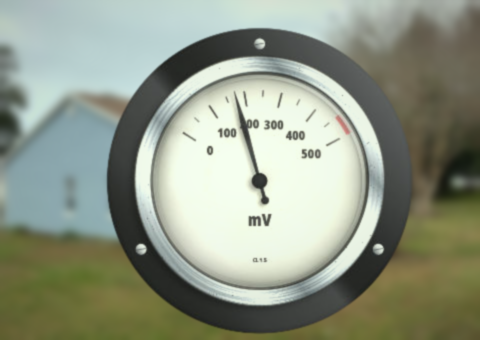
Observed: 175 mV
